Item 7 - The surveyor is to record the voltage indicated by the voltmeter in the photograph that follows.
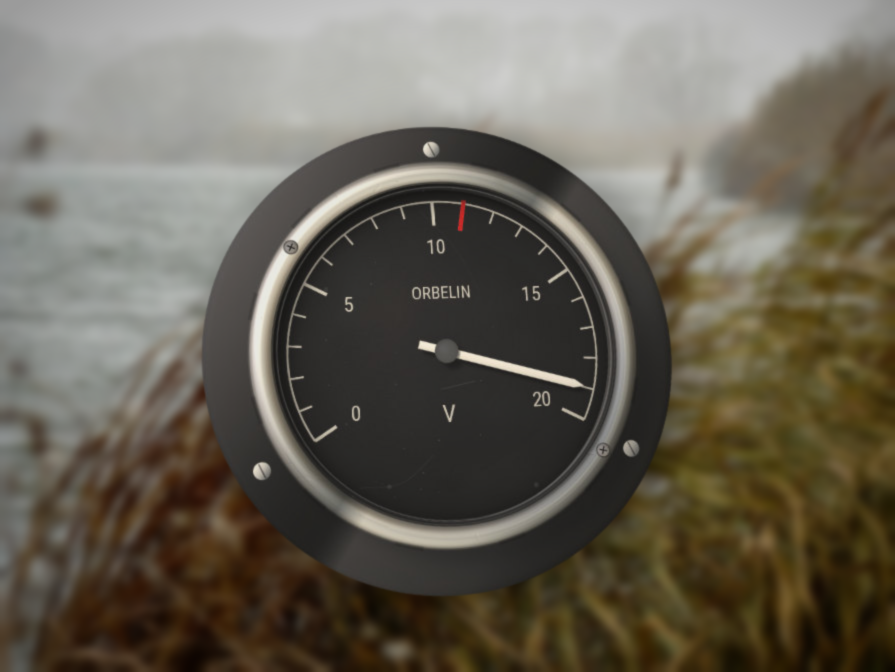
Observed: 19 V
